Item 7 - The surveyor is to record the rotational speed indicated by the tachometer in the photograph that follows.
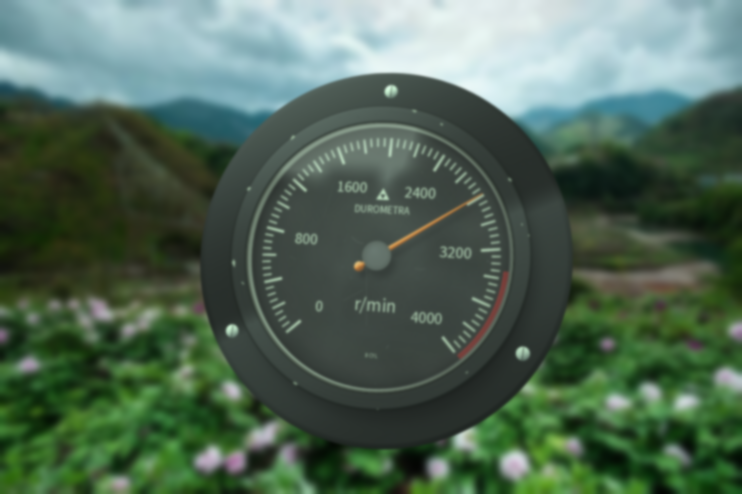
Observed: 2800 rpm
